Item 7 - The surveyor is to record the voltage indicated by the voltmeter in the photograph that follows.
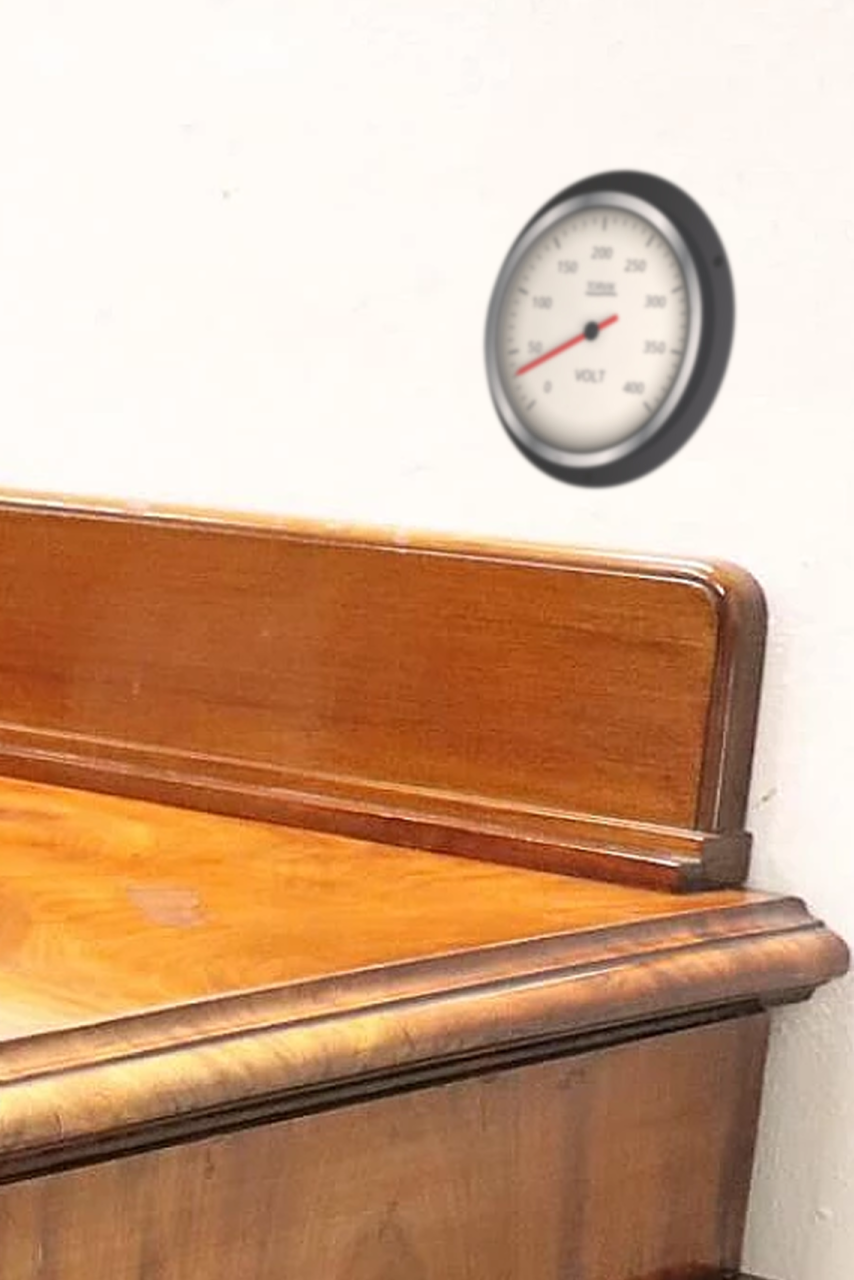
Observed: 30 V
